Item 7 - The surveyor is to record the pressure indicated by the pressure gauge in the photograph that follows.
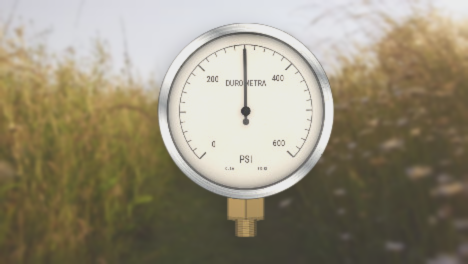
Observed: 300 psi
